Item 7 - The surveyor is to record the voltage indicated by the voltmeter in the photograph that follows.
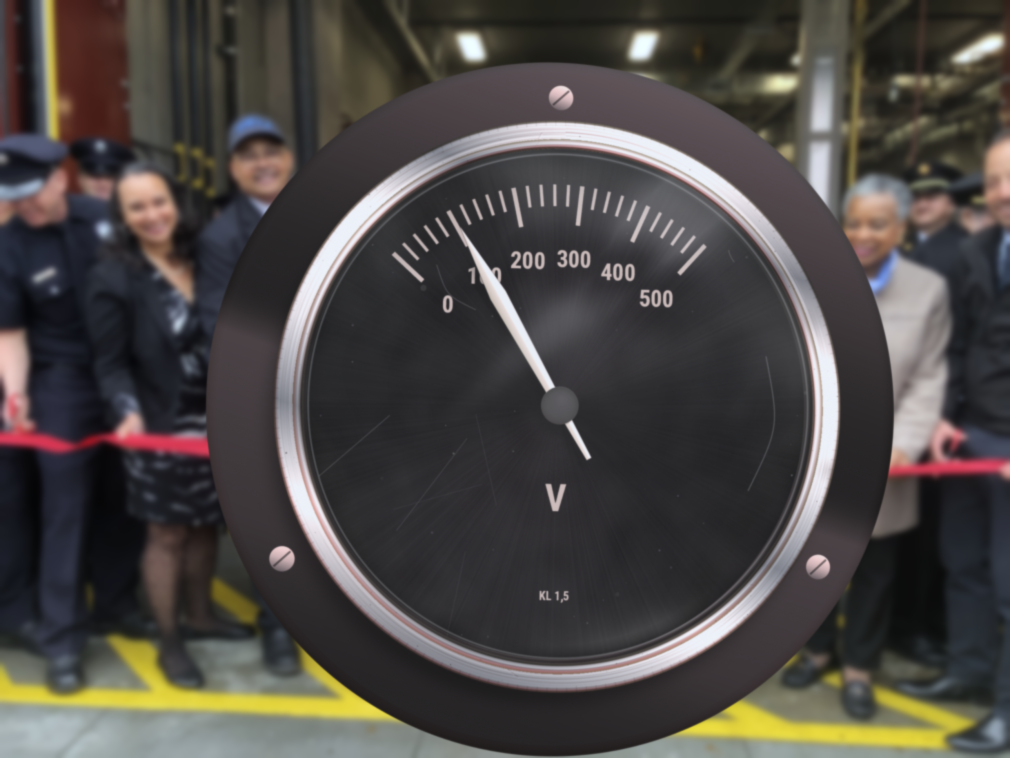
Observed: 100 V
